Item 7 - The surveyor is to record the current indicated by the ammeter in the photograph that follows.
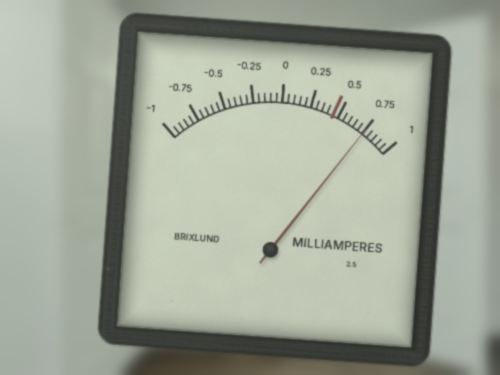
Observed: 0.75 mA
